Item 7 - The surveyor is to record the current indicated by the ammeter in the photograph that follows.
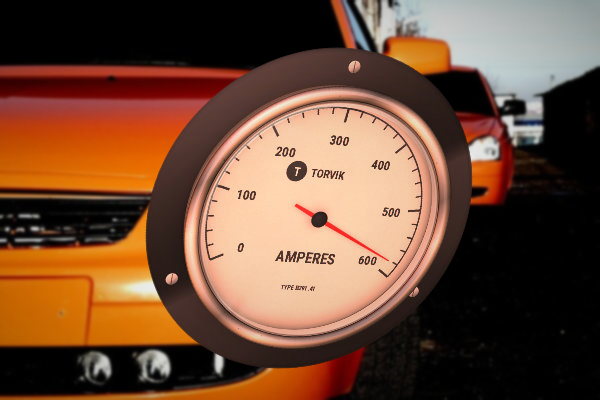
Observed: 580 A
